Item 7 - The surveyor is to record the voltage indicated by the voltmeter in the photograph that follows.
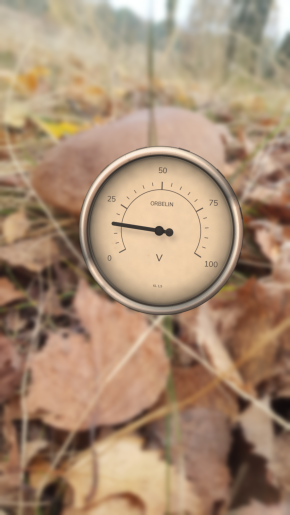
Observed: 15 V
